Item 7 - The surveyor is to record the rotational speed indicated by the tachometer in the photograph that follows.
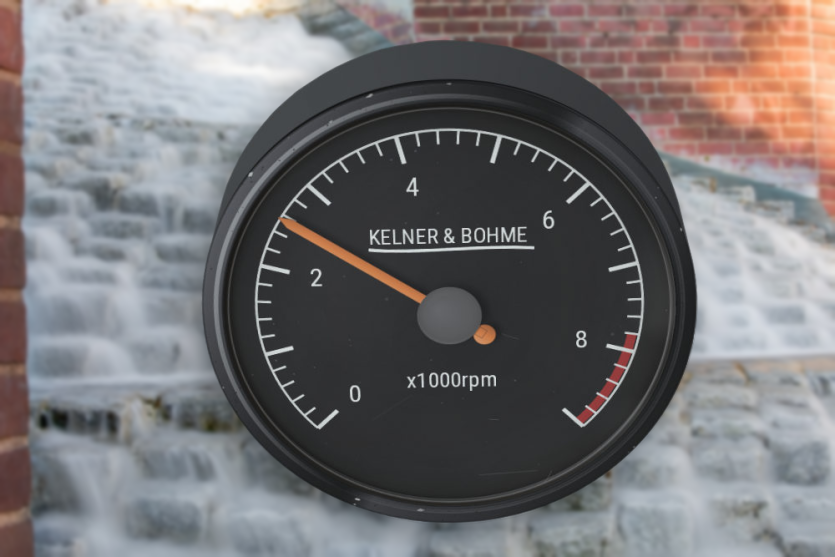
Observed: 2600 rpm
